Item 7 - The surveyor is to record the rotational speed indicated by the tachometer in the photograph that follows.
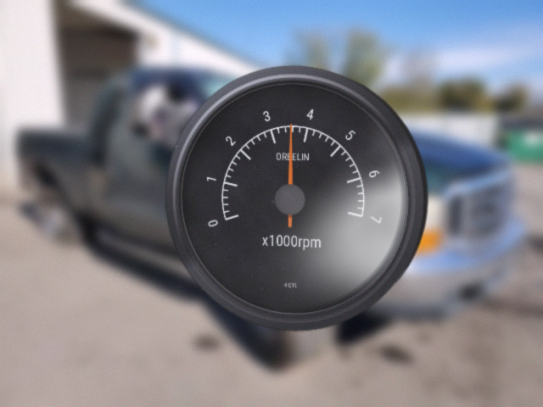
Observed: 3600 rpm
